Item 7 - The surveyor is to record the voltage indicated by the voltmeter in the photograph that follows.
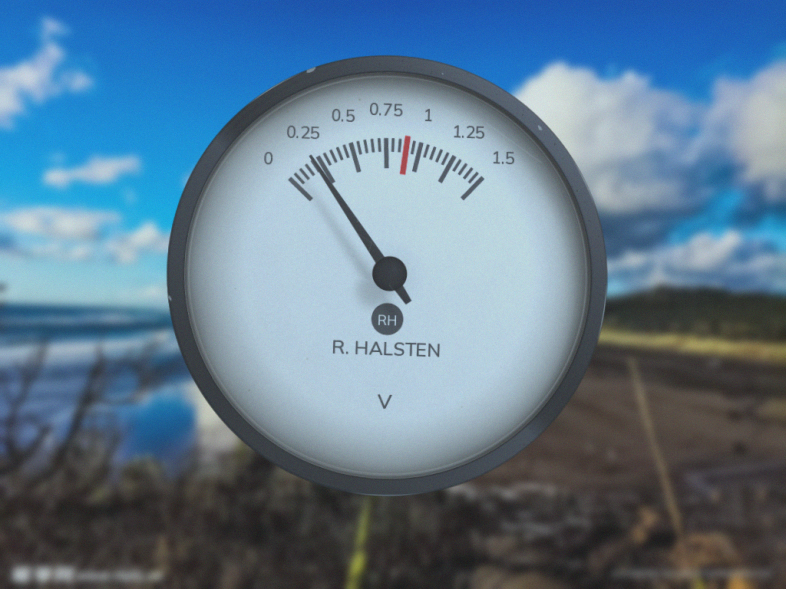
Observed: 0.2 V
